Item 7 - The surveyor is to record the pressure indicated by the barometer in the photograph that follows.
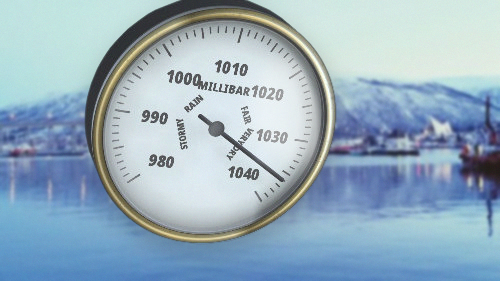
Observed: 1036 mbar
